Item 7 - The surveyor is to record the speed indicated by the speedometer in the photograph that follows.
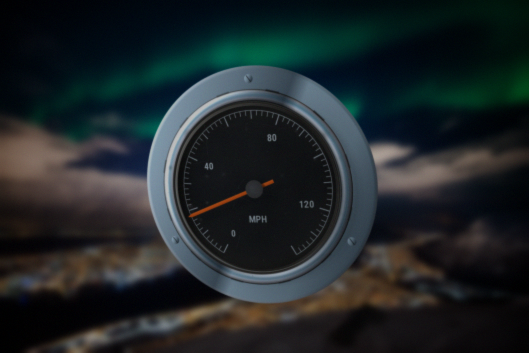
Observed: 18 mph
